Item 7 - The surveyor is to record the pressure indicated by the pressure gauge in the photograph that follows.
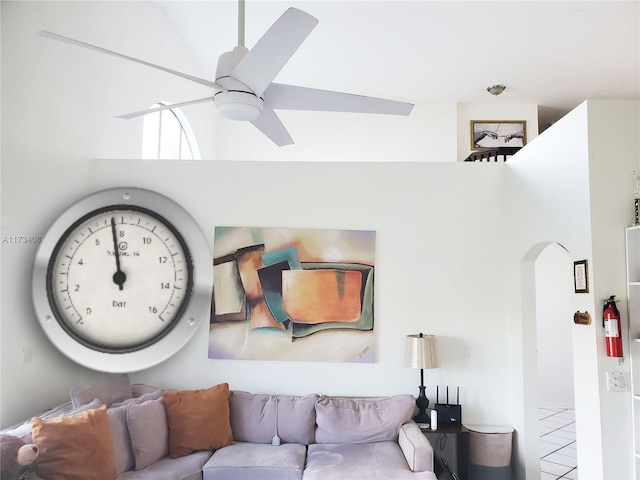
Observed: 7.5 bar
